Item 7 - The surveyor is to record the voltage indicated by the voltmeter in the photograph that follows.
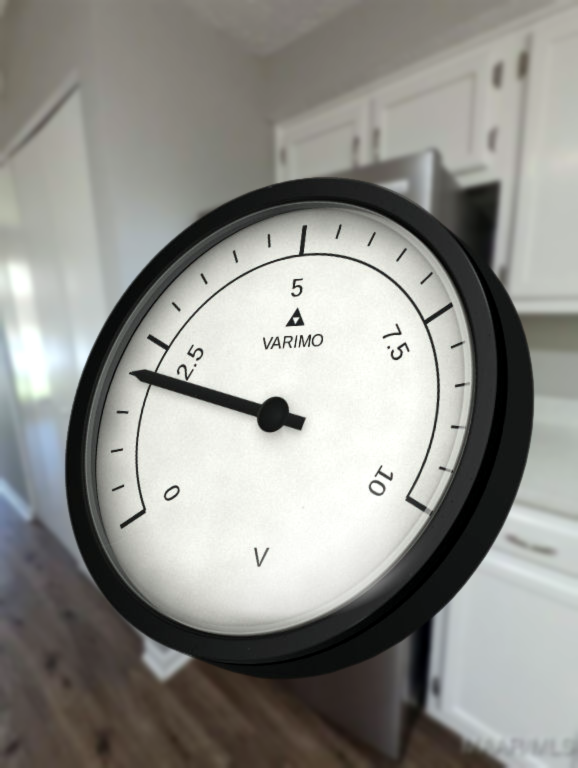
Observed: 2 V
